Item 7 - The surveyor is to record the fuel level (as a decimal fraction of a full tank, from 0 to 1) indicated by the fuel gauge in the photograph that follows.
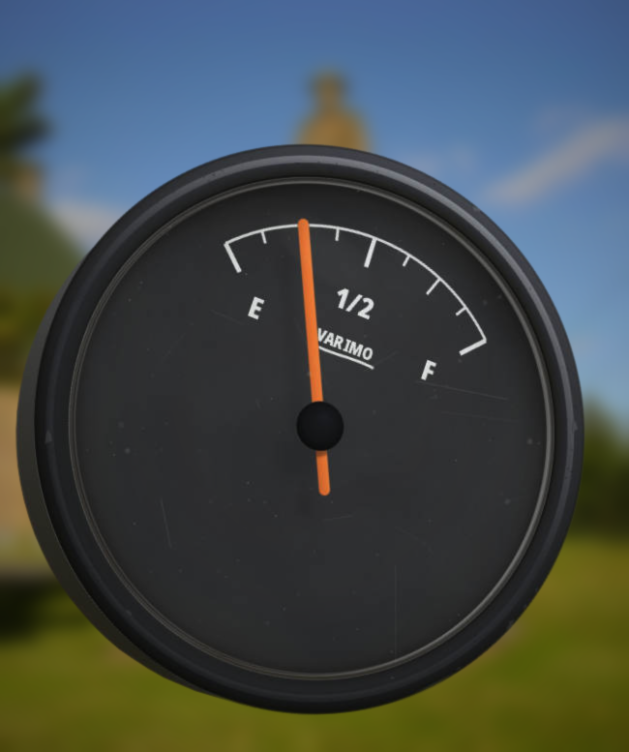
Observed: 0.25
